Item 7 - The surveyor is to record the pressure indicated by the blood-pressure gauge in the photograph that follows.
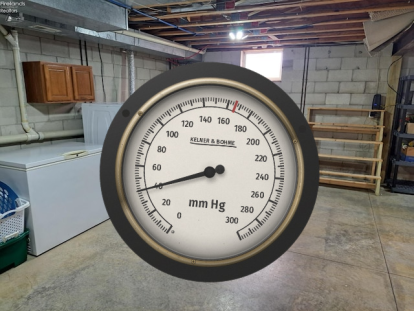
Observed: 40 mmHg
